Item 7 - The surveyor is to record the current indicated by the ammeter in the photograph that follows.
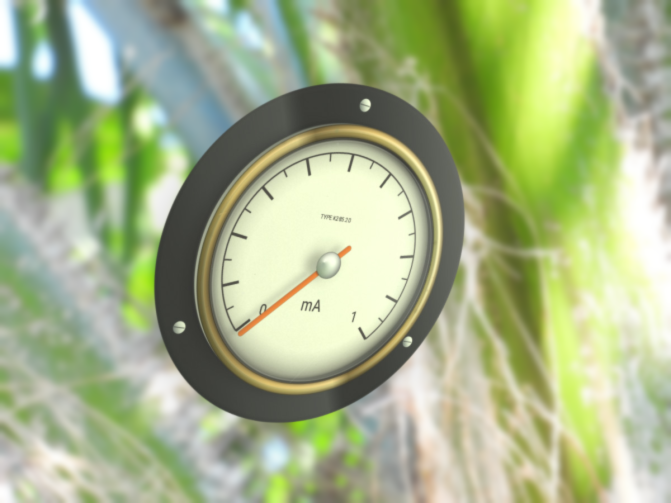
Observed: 0 mA
